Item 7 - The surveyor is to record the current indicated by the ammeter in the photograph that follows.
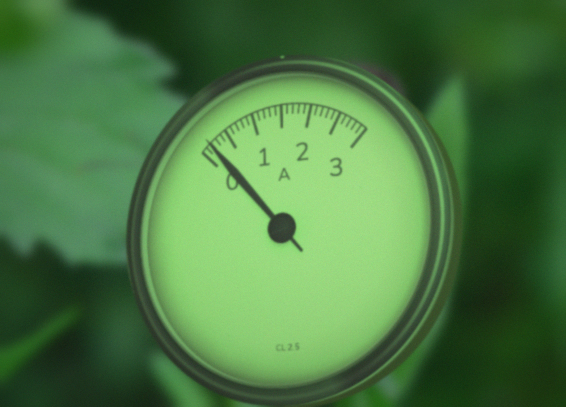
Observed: 0.2 A
